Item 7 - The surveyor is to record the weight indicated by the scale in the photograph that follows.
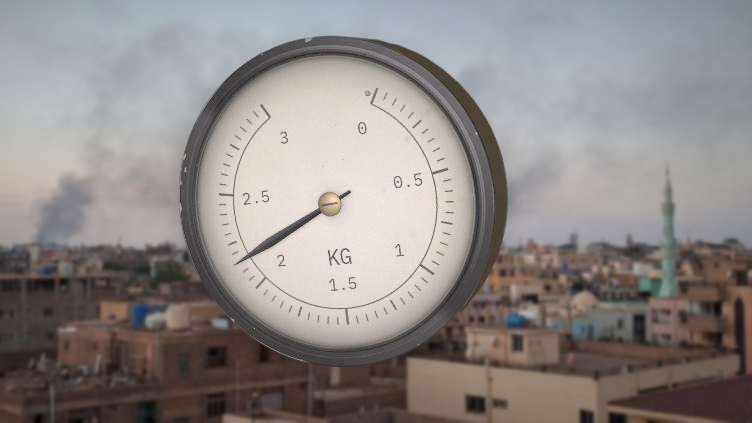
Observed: 2.15 kg
